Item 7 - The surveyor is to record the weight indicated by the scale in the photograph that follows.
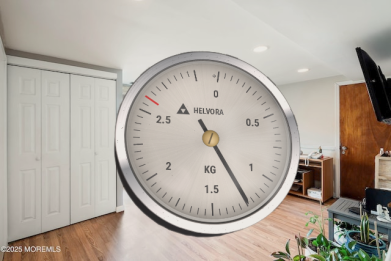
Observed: 1.25 kg
